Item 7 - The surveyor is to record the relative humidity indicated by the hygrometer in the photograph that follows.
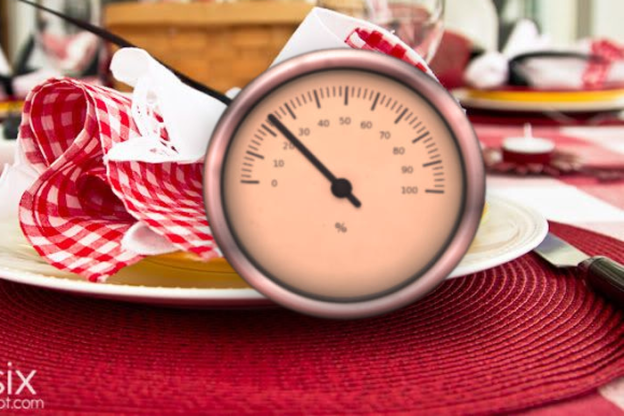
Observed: 24 %
